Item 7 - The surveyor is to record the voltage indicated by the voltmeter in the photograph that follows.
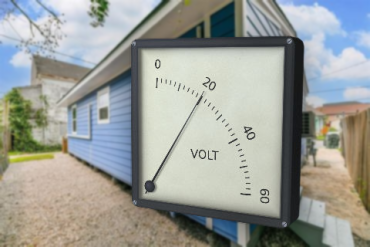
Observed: 20 V
